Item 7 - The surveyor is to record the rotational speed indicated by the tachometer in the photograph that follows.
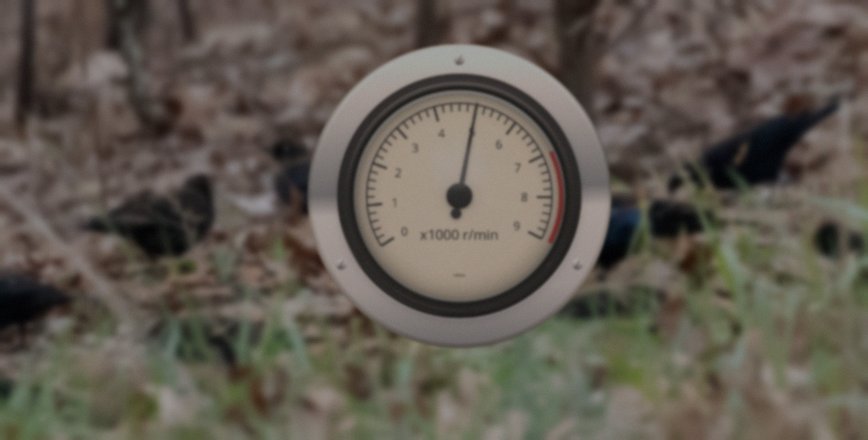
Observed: 5000 rpm
